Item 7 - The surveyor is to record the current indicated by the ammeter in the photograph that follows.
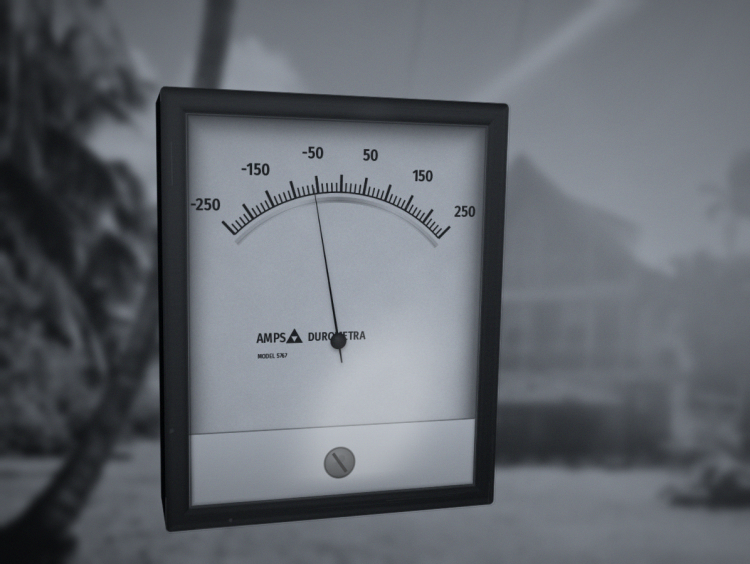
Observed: -60 A
